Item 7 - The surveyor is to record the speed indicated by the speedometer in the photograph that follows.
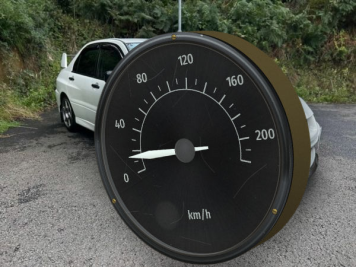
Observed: 15 km/h
